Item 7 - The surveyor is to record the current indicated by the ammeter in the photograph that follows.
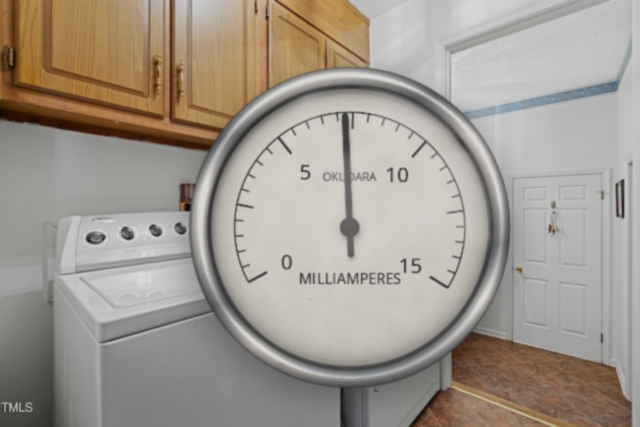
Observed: 7.25 mA
